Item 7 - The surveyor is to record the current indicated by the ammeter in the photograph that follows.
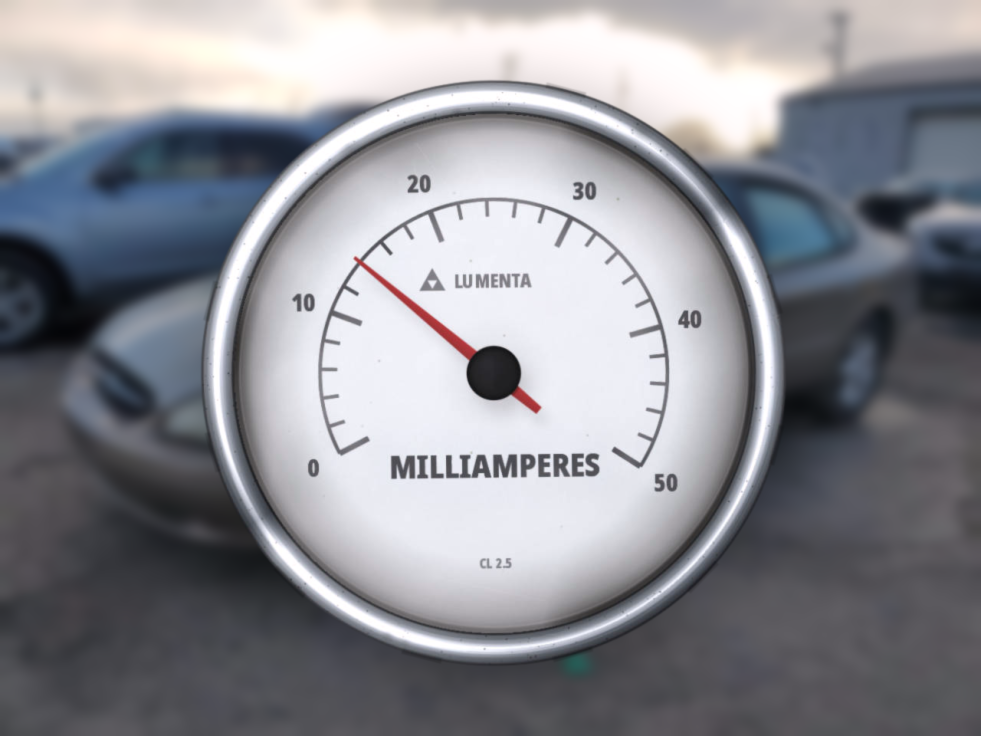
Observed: 14 mA
